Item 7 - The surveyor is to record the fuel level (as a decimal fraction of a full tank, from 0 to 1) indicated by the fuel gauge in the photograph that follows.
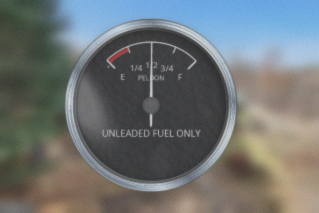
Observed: 0.5
